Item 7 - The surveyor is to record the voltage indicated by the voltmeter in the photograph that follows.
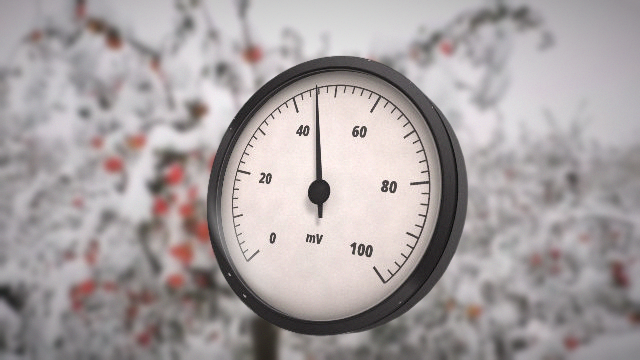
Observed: 46 mV
